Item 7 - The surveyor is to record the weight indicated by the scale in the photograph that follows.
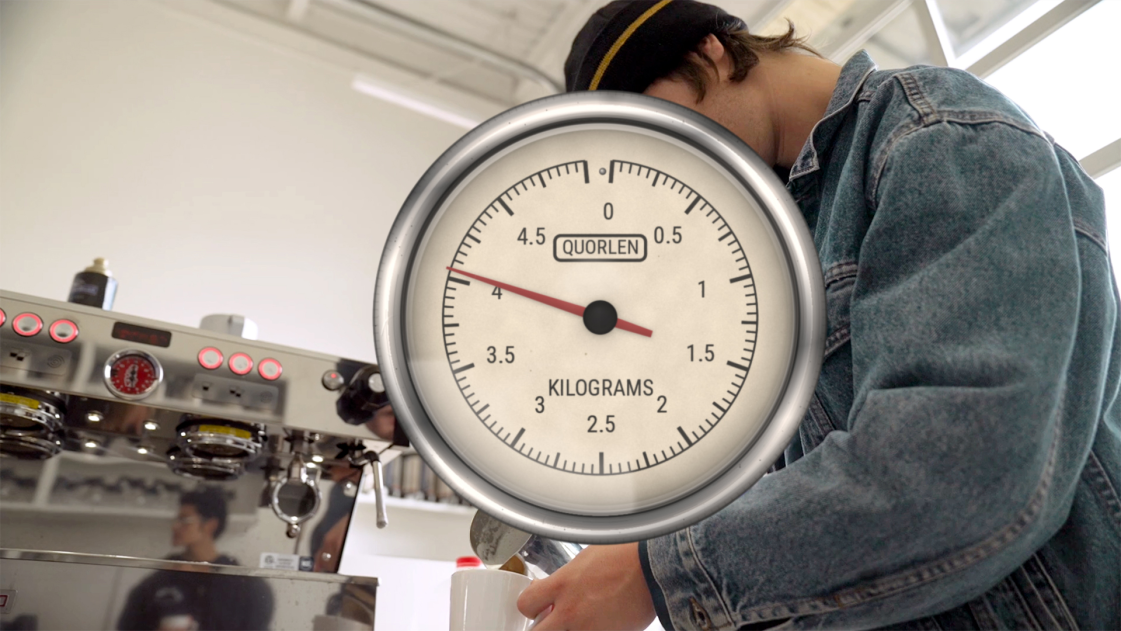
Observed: 4.05 kg
